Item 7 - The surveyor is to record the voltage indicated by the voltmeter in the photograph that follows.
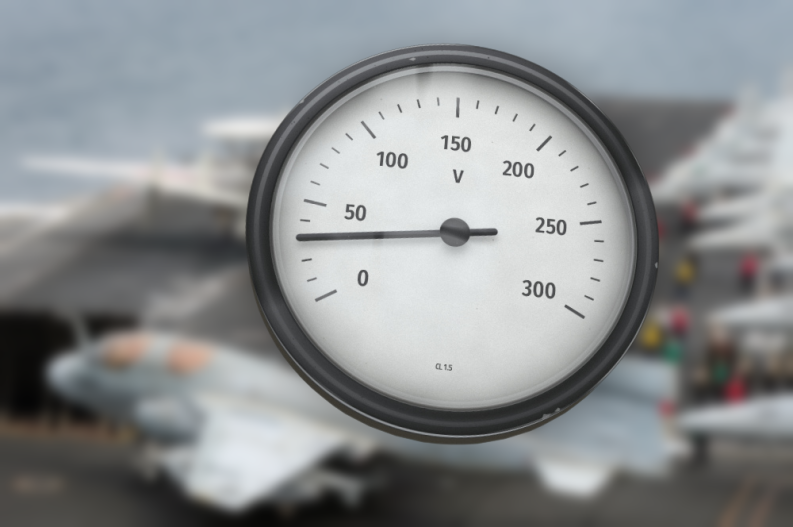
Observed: 30 V
